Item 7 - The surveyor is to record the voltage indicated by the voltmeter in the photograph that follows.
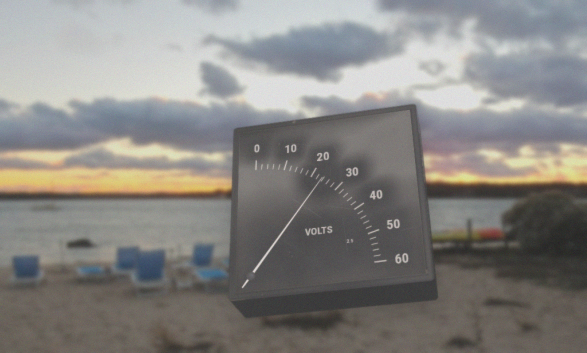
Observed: 24 V
